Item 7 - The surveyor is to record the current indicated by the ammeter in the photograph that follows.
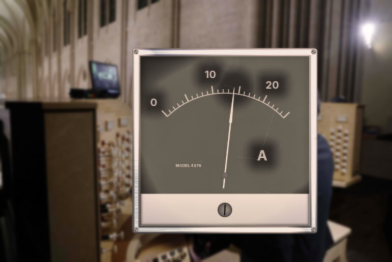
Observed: 14 A
